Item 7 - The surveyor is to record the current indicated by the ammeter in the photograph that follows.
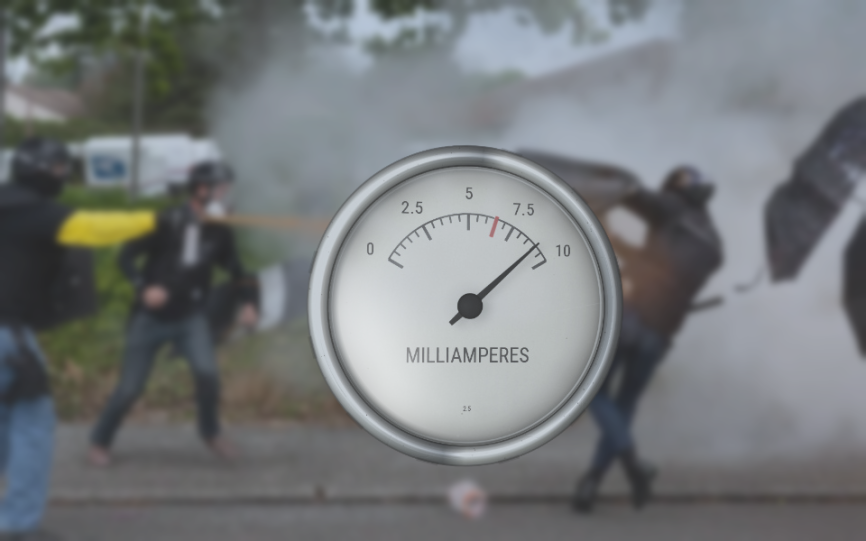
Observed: 9 mA
